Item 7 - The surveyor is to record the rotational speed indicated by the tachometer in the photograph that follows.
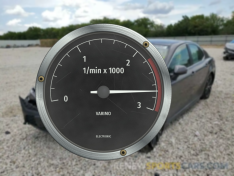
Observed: 2700 rpm
